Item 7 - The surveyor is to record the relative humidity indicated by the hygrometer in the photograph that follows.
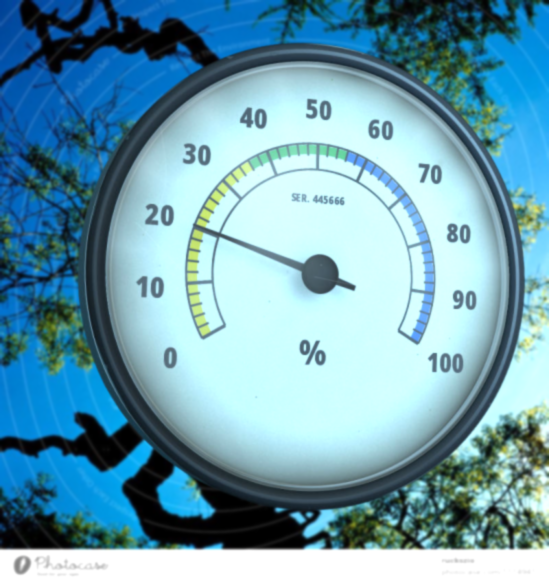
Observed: 20 %
